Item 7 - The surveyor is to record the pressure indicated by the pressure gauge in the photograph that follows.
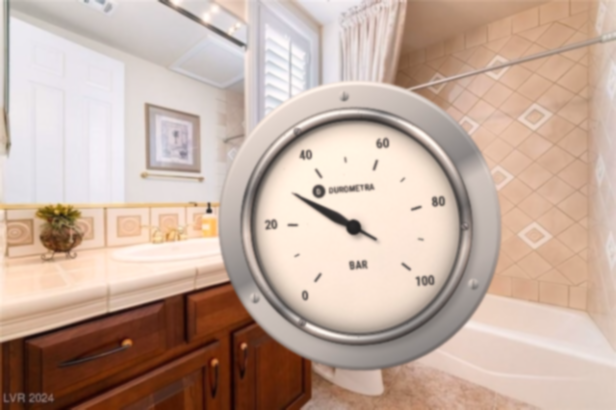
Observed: 30 bar
